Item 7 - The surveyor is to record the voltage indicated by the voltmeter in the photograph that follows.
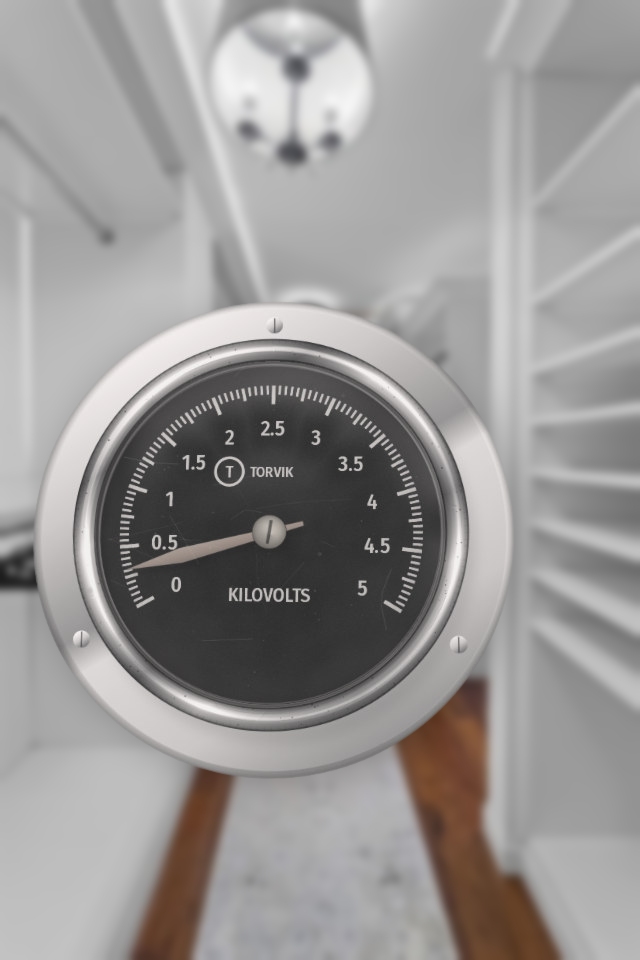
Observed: 0.3 kV
